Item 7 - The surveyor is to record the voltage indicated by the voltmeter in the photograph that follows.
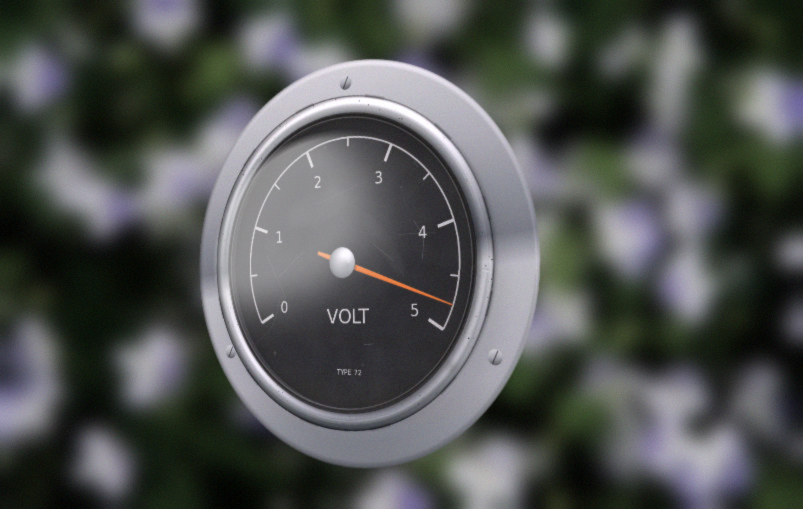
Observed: 4.75 V
